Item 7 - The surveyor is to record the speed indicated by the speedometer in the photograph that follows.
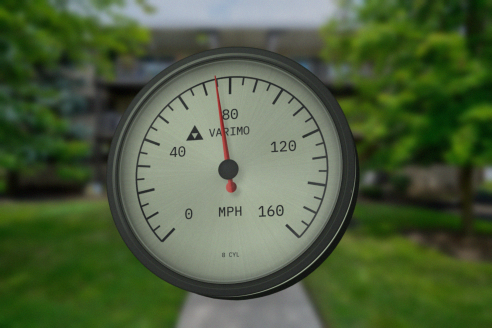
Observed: 75 mph
